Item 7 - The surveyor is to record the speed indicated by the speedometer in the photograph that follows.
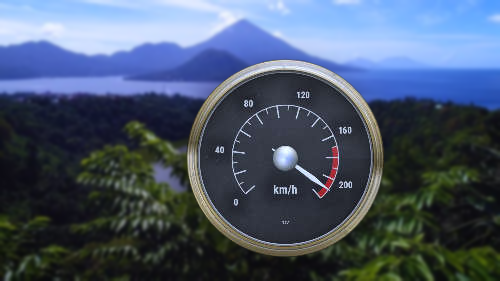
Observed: 210 km/h
